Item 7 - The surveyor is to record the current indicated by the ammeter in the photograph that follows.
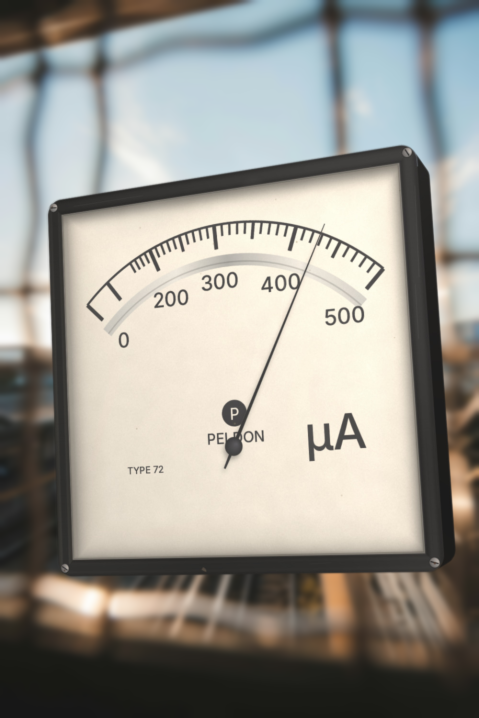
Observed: 430 µA
